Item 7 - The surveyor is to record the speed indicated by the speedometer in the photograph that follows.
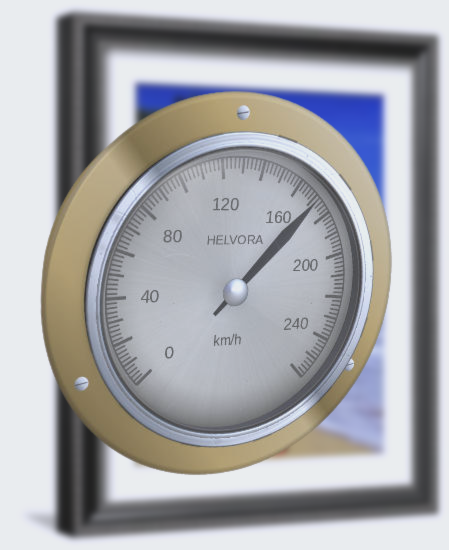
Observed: 170 km/h
